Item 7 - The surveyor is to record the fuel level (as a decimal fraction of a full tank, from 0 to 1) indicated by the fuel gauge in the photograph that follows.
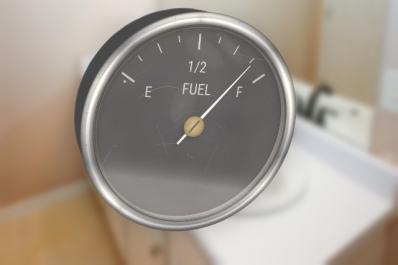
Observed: 0.875
